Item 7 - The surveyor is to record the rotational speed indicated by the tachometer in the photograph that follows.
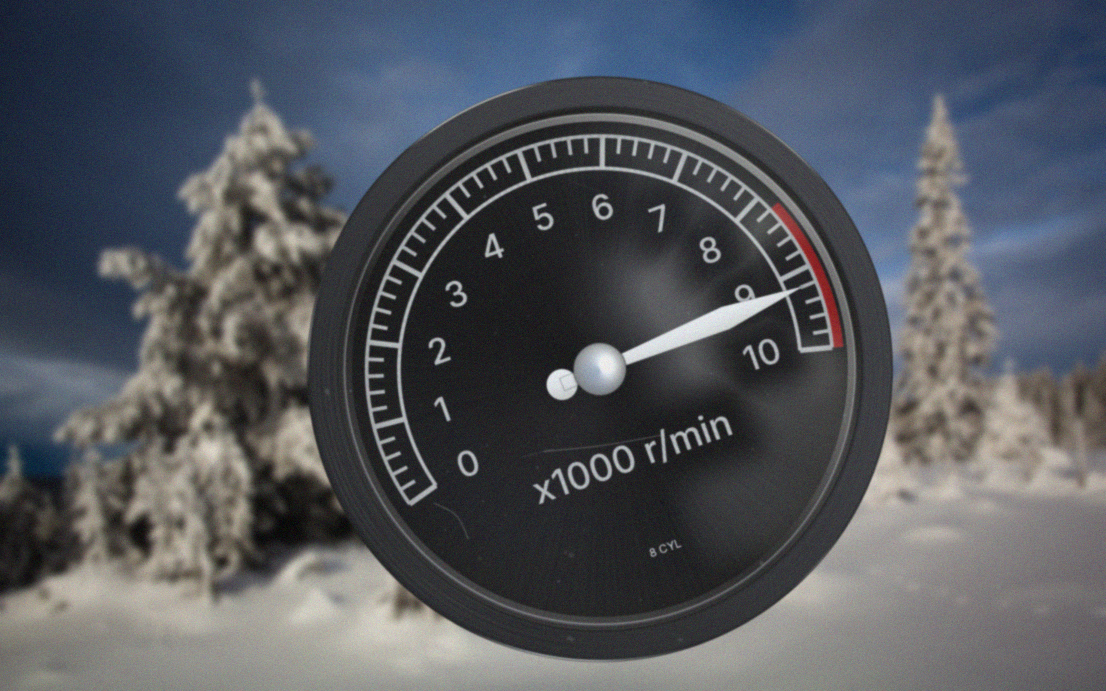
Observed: 9200 rpm
